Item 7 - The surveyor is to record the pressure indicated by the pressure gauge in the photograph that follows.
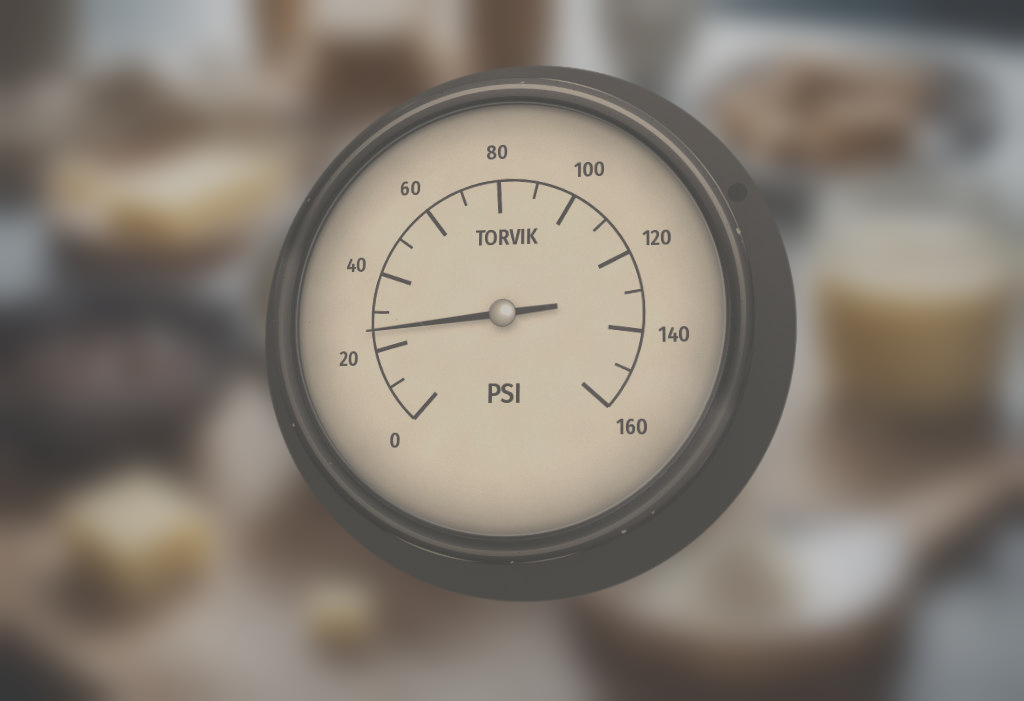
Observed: 25 psi
